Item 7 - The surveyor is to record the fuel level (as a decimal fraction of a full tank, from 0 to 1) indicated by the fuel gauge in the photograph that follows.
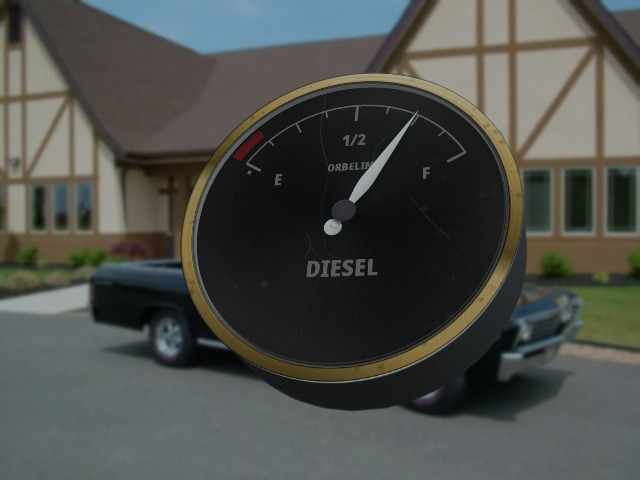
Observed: 0.75
